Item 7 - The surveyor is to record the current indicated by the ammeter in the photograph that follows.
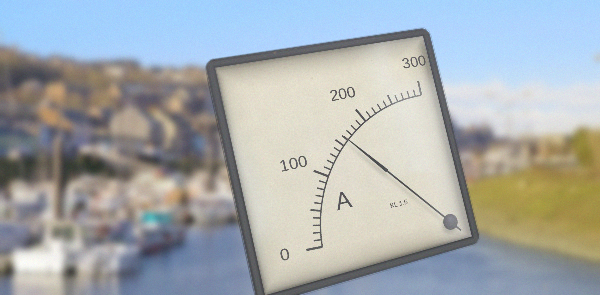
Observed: 160 A
